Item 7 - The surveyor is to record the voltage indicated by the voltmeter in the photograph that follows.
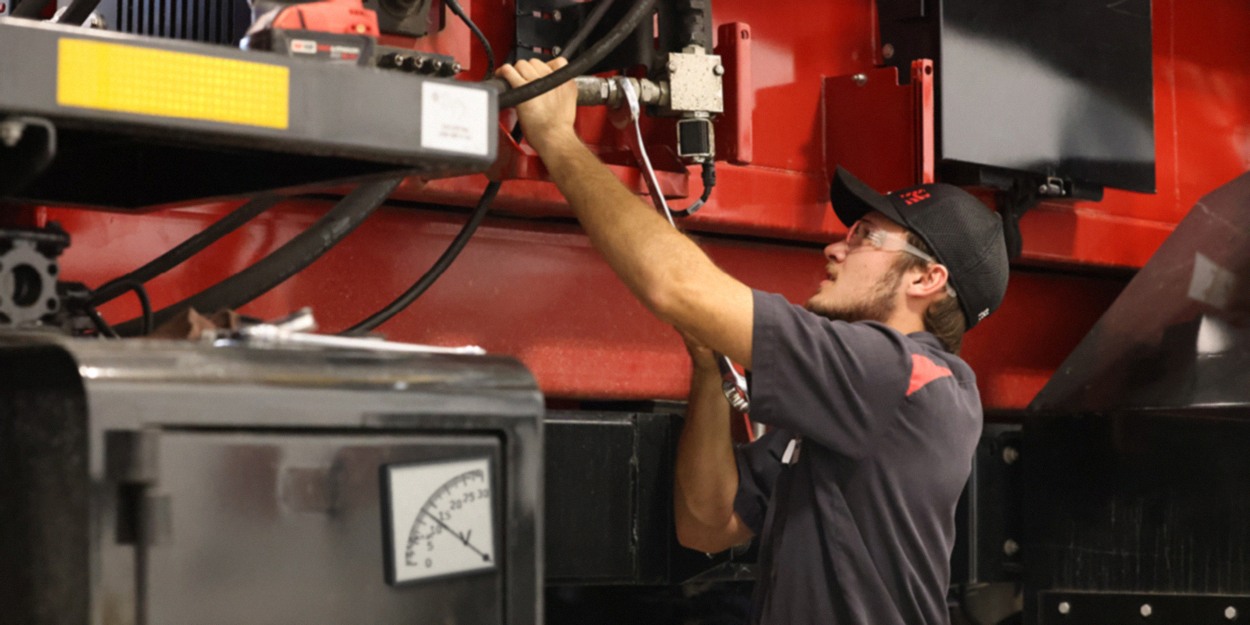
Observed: 12.5 V
